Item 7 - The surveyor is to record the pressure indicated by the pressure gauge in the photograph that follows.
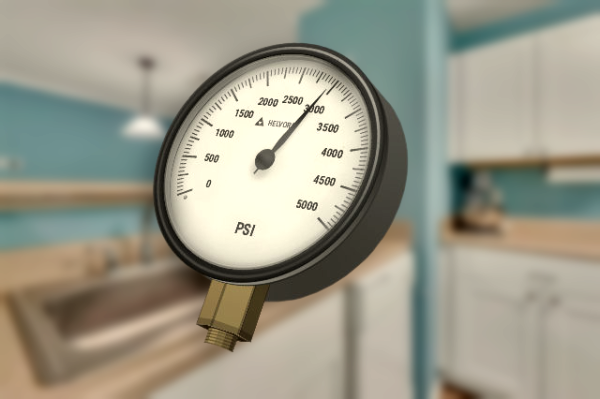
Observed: 3000 psi
